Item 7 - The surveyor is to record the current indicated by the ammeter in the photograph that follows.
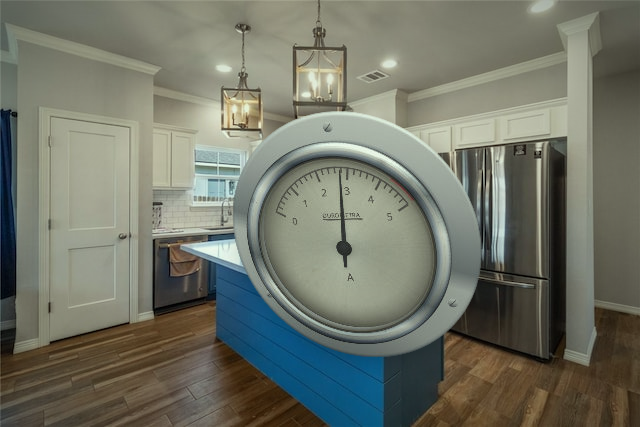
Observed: 2.8 A
